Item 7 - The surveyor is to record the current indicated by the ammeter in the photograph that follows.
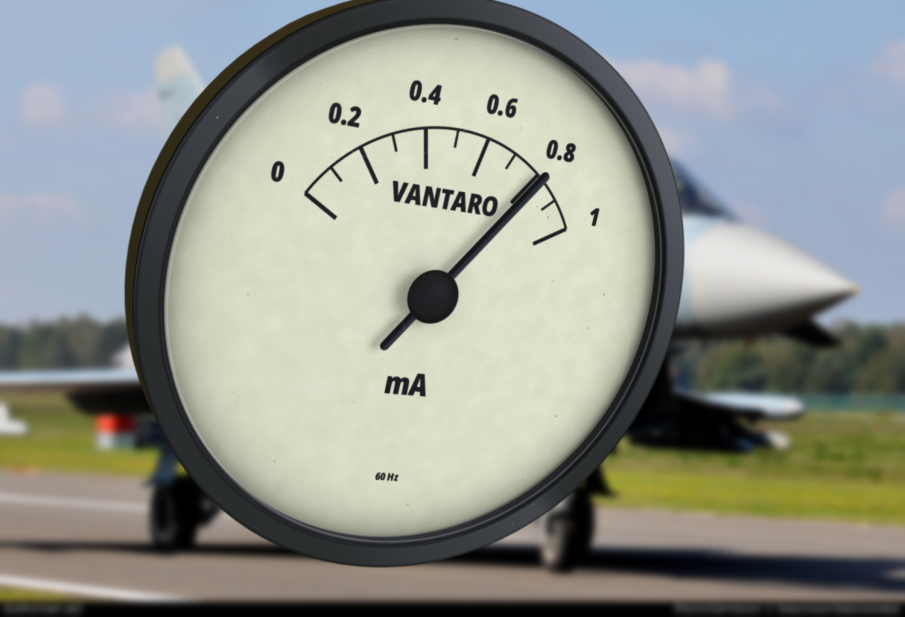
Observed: 0.8 mA
